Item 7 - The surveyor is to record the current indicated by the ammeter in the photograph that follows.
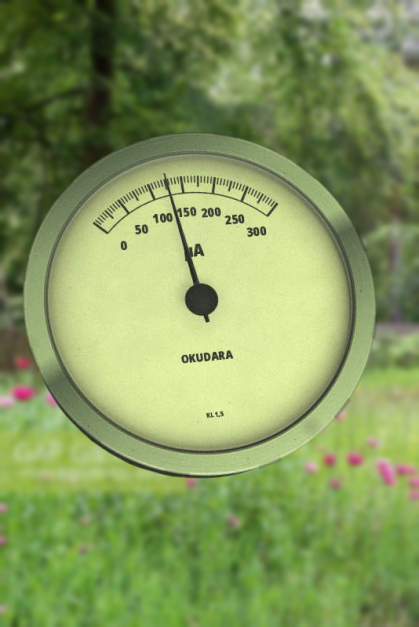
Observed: 125 µA
